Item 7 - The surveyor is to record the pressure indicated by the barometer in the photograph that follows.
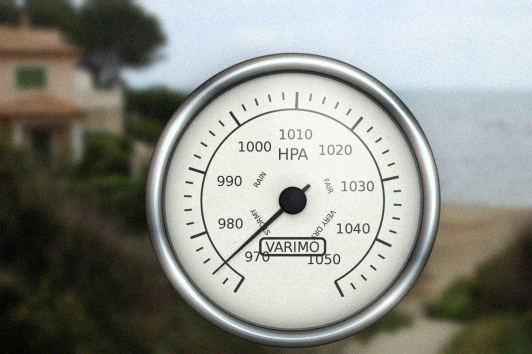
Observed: 974 hPa
